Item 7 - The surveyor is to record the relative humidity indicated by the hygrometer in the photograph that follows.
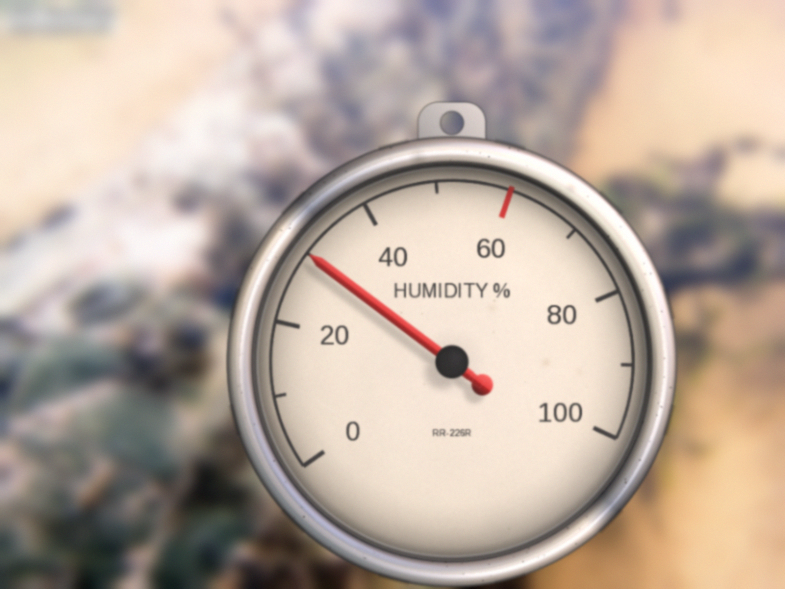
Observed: 30 %
